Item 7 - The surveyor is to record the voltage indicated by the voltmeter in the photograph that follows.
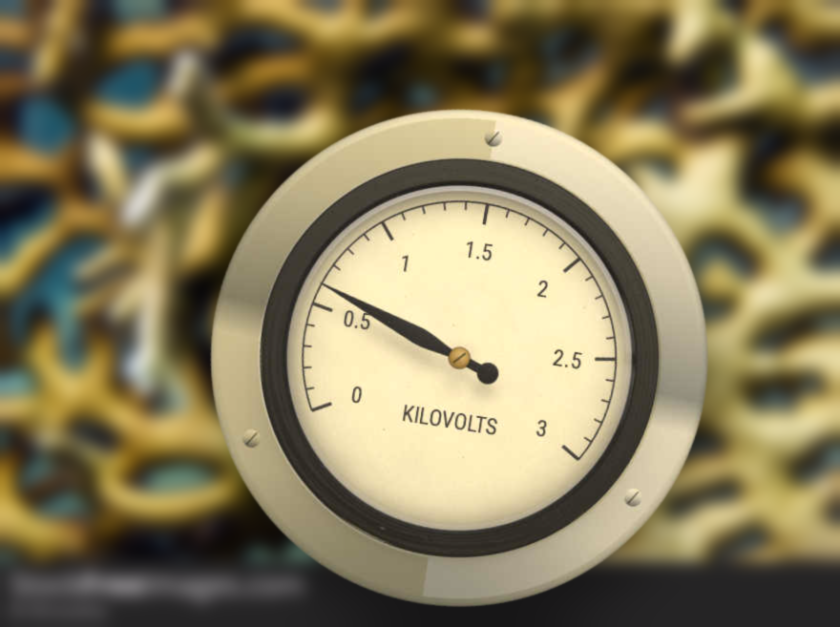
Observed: 0.6 kV
